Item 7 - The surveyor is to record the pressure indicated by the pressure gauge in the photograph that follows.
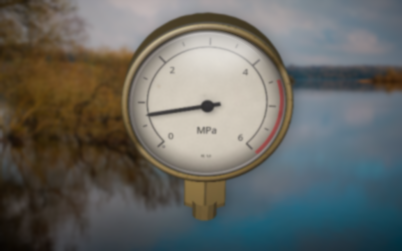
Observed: 0.75 MPa
